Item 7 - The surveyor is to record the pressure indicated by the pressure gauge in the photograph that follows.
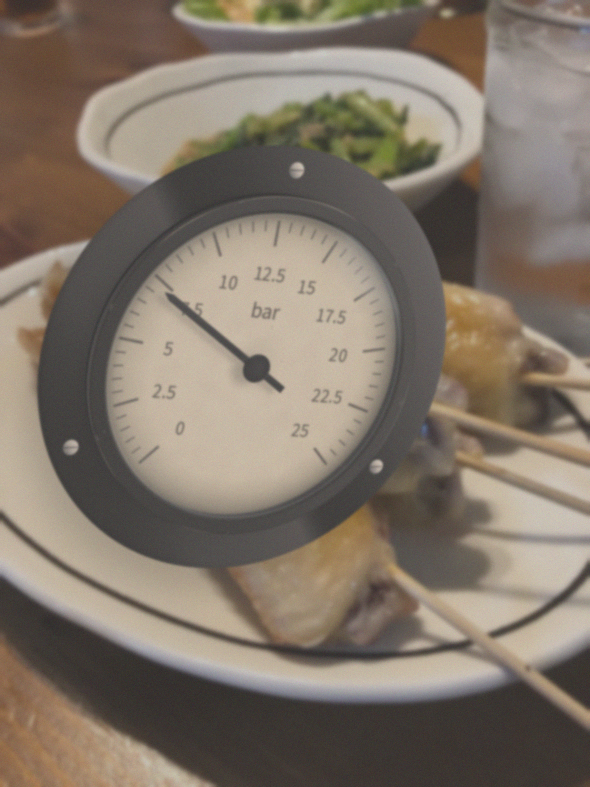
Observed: 7.25 bar
